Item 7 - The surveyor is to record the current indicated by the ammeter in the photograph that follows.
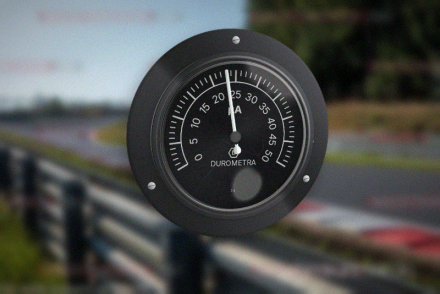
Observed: 23 µA
